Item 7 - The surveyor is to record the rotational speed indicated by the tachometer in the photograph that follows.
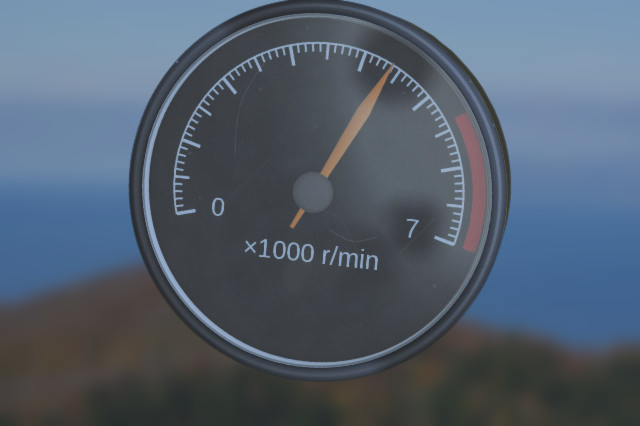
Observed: 4400 rpm
